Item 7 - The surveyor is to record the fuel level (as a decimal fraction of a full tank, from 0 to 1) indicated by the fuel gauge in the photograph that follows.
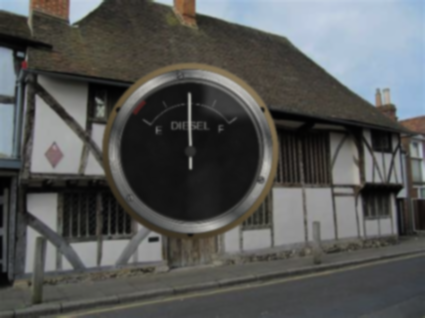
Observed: 0.5
